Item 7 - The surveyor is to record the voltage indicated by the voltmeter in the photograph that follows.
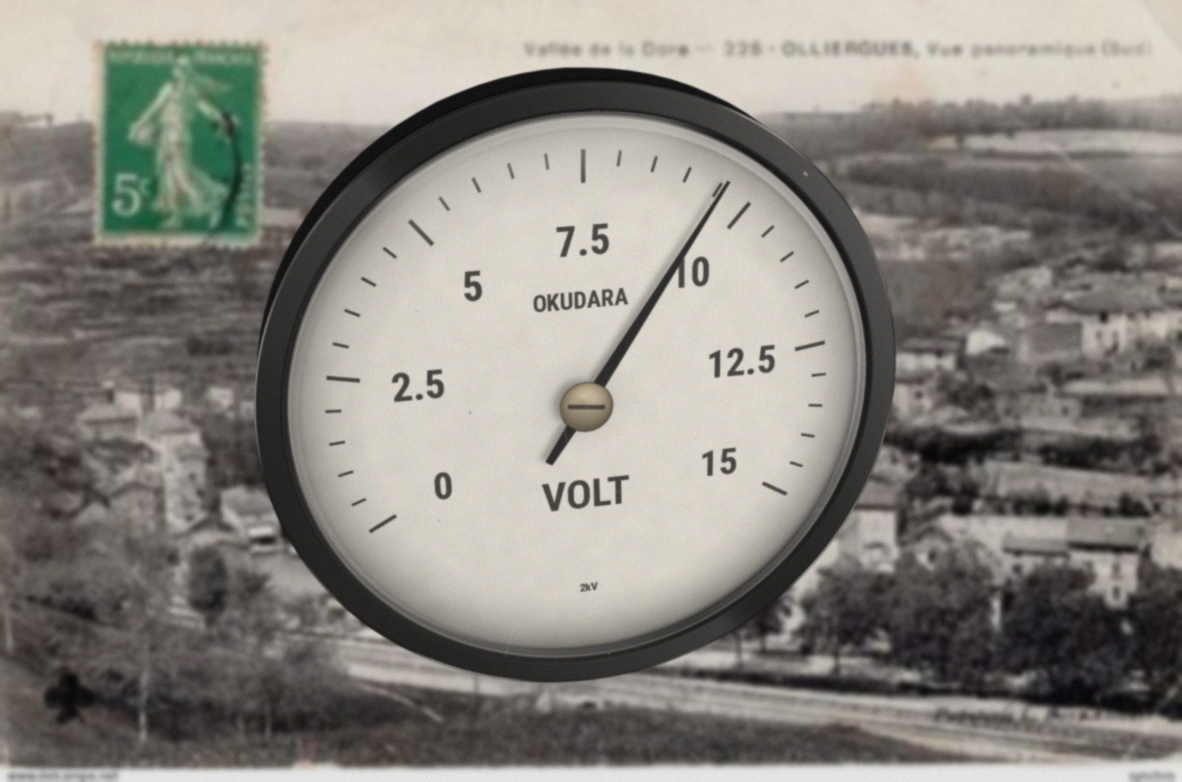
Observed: 9.5 V
